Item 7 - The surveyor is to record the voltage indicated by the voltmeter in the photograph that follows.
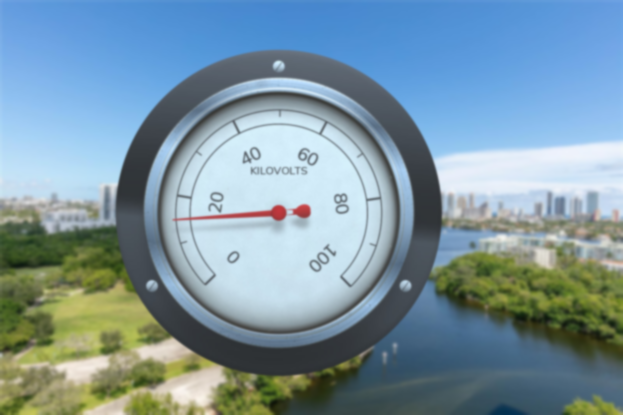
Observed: 15 kV
